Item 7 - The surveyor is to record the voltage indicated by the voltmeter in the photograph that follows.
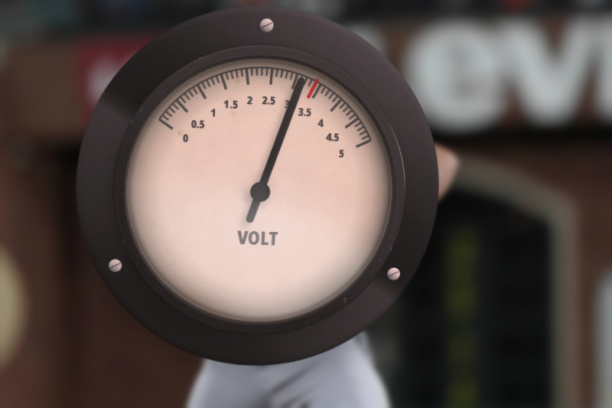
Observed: 3.1 V
